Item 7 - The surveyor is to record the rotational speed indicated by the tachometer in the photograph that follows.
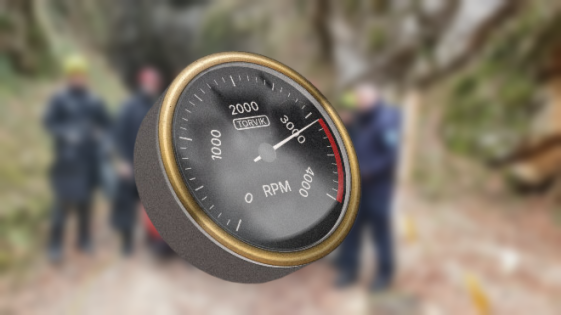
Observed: 3100 rpm
